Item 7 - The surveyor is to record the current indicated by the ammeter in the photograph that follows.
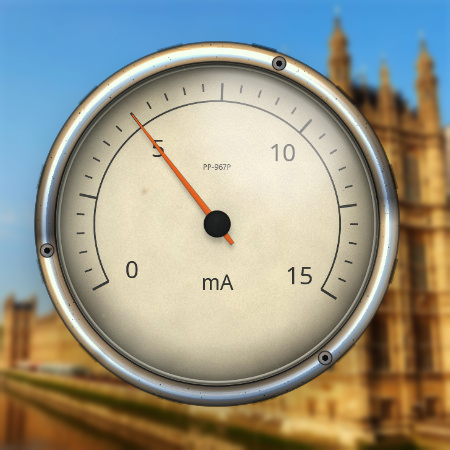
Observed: 5 mA
